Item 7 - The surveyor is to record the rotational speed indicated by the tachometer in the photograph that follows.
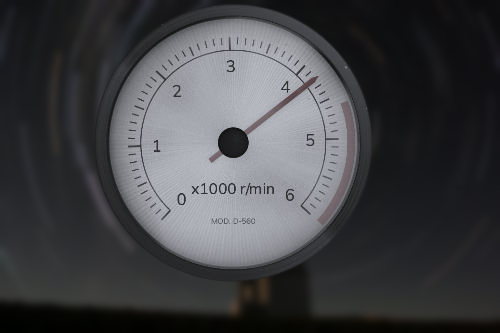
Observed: 4200 rpm
